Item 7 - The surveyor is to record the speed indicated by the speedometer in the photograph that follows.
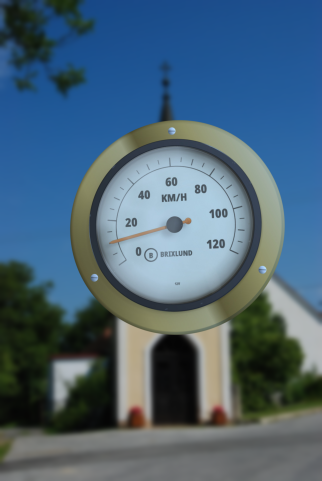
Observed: 10 km/h
